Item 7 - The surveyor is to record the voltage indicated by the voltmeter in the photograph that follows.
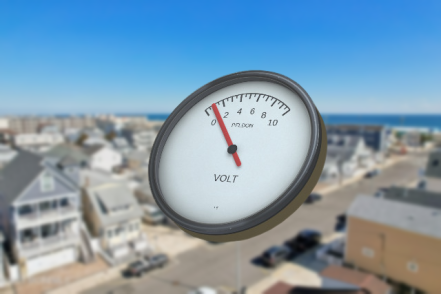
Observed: 1 V
